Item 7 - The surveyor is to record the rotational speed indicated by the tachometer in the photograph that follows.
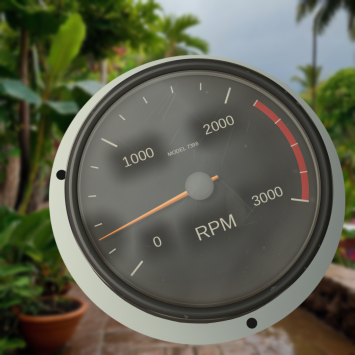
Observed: 300 rpm
